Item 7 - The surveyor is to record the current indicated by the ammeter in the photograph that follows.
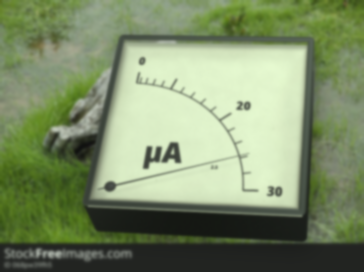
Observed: 26 µA
